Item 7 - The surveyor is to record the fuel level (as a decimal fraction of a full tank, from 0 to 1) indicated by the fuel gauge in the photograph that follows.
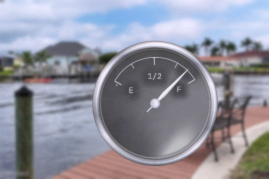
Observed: 0.875
